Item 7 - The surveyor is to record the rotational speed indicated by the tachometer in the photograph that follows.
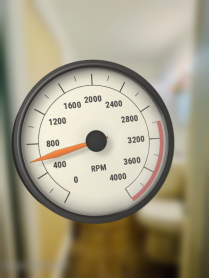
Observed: 600 rpm
